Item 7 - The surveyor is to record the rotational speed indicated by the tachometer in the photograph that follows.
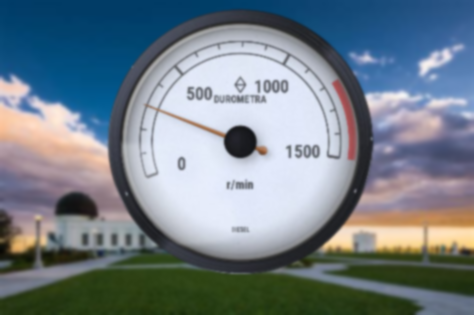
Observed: 300 rpm
